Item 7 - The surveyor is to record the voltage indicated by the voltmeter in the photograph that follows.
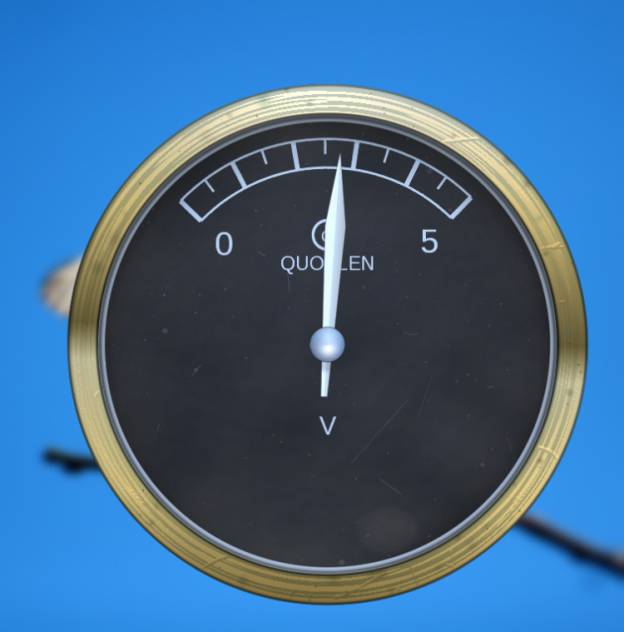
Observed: 2.75 V
